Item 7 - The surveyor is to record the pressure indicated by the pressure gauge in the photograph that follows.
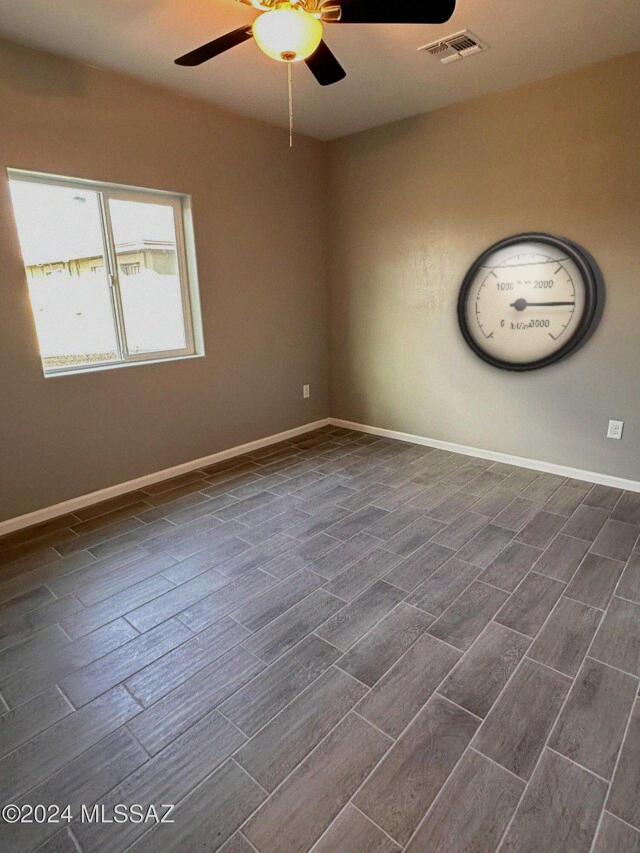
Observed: 2500 psi
